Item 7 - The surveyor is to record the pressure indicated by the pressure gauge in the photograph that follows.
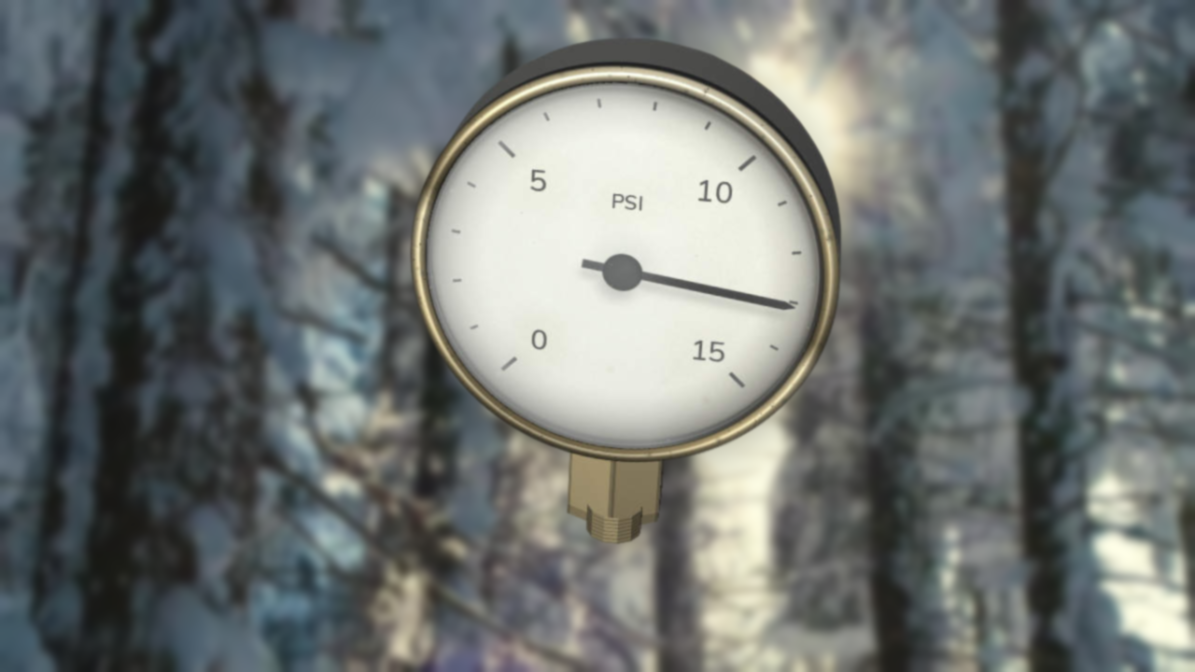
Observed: 13 psi
